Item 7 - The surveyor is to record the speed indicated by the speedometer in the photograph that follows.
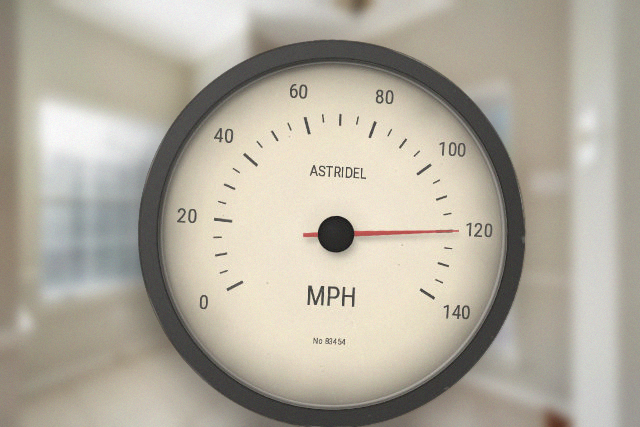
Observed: 120 mph
